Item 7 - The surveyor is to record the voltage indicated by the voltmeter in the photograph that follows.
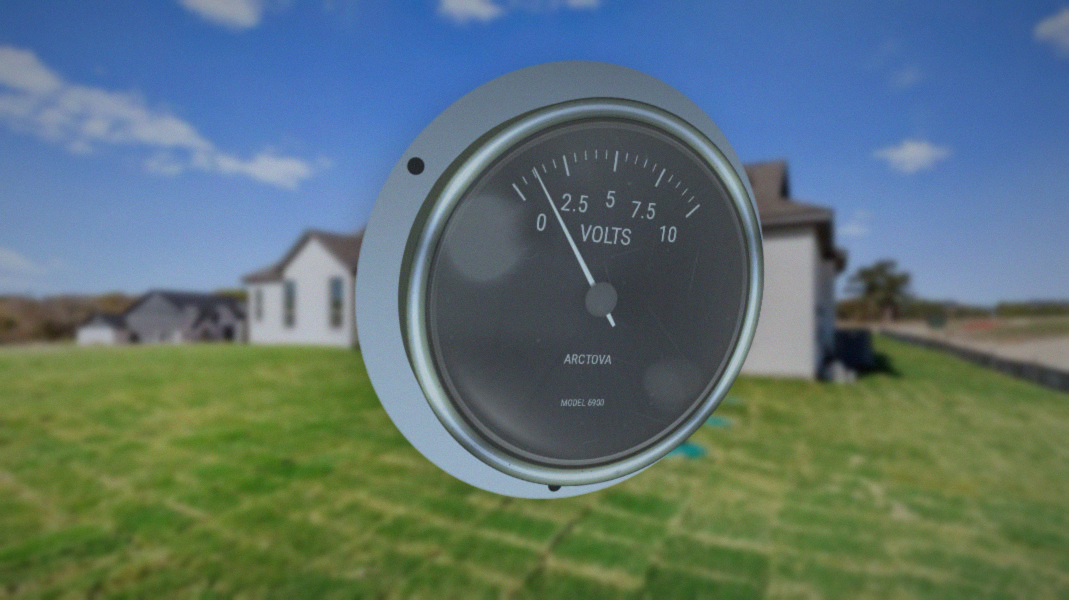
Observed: 1 V
